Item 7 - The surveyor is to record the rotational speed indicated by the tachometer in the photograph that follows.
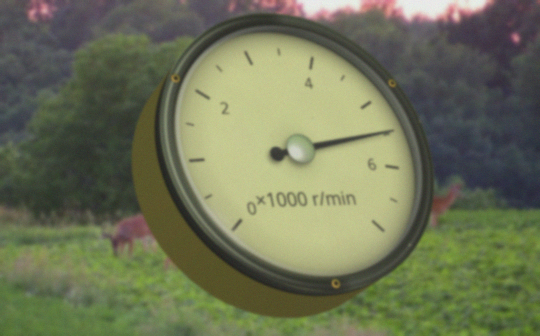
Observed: 5500 rpm
